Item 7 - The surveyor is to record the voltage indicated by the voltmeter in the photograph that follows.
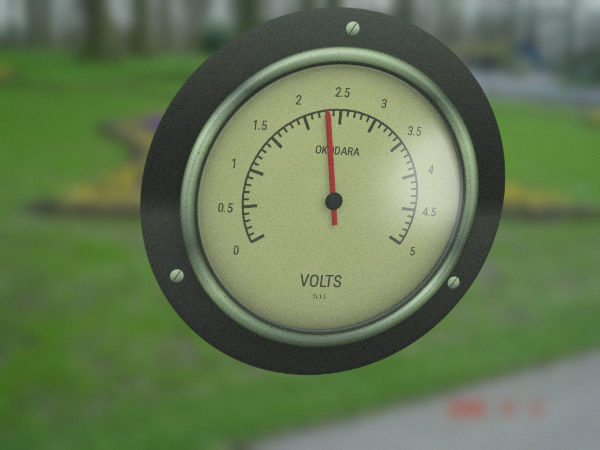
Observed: 2.3 V
